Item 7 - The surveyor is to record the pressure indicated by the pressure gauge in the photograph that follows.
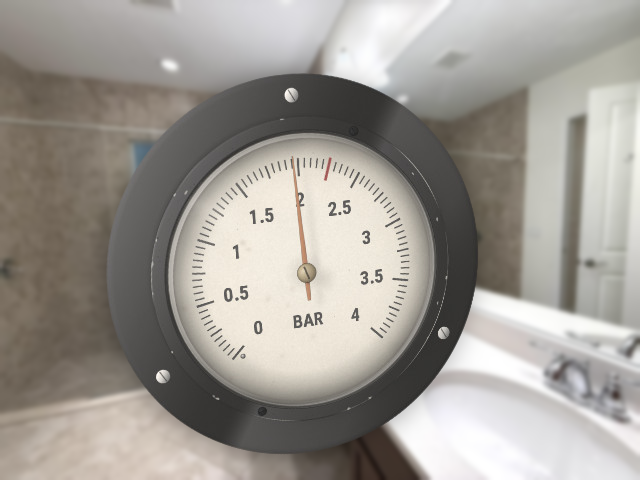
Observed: 1.95 bar
